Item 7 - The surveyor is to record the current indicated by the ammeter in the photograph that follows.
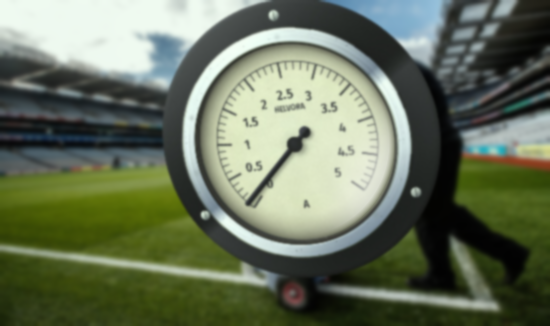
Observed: 0.1 A
